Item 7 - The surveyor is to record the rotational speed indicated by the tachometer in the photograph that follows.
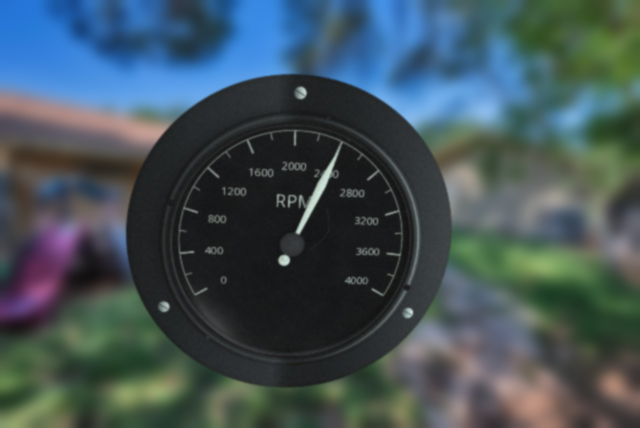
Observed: 2400 rpm
